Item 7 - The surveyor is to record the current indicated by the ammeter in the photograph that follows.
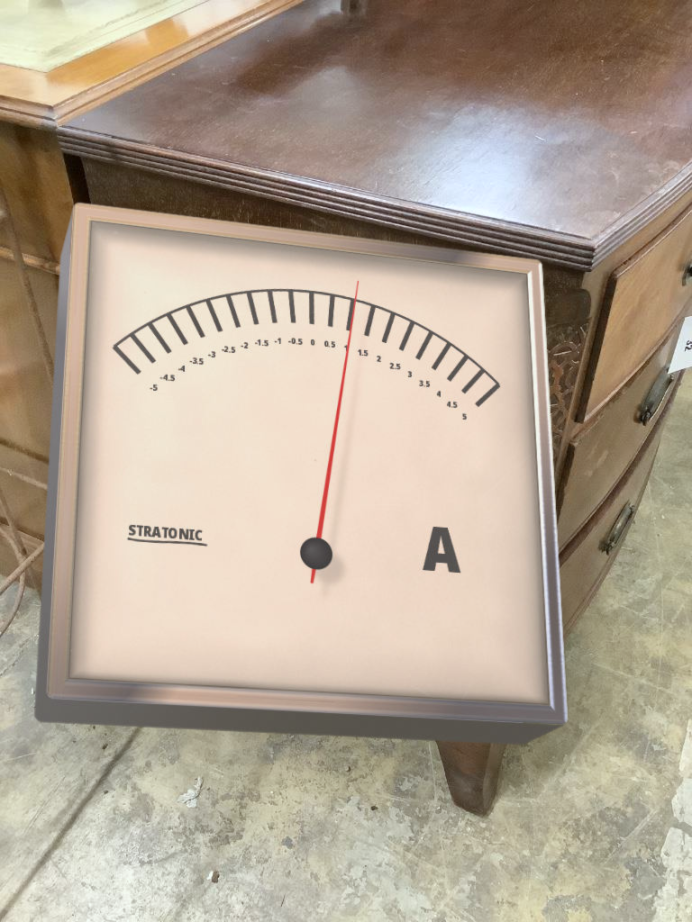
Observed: 1 A
